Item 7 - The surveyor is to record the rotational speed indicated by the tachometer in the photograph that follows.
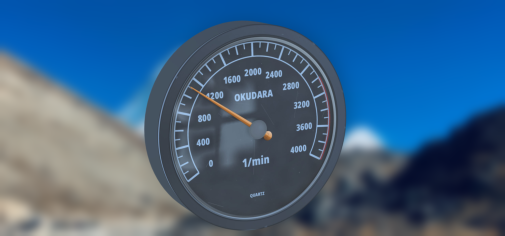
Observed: 1100 rpm
